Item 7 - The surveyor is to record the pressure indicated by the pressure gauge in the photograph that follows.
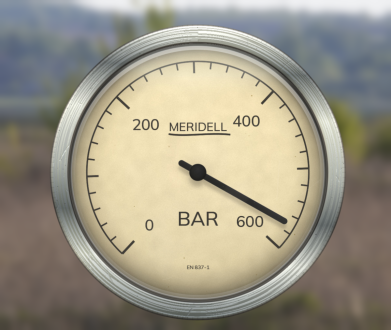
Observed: 570 bar
